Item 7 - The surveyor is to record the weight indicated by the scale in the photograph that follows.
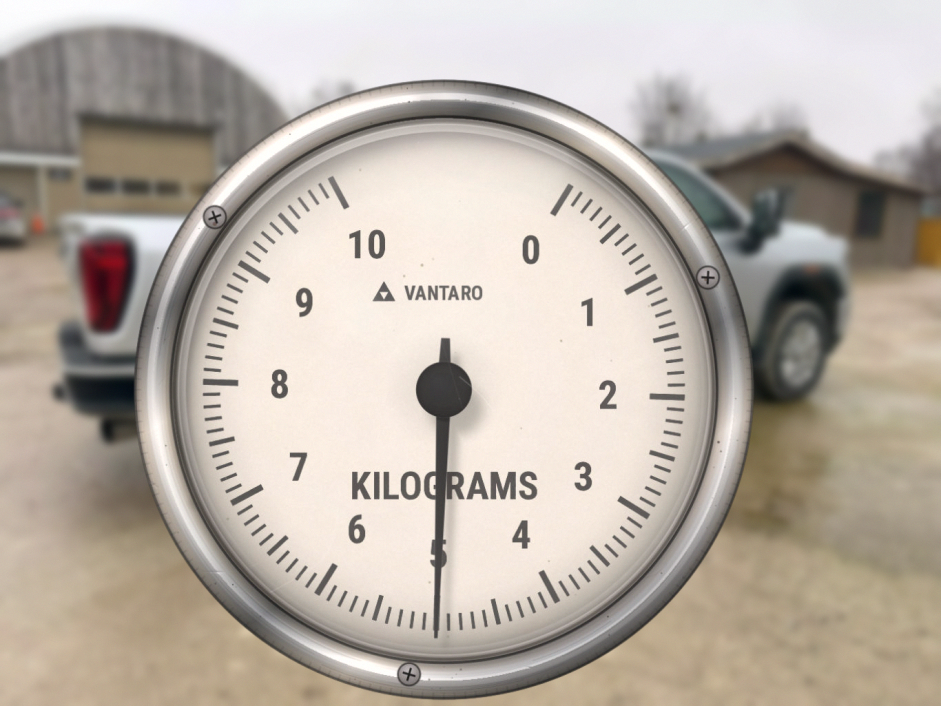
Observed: 5 kg
